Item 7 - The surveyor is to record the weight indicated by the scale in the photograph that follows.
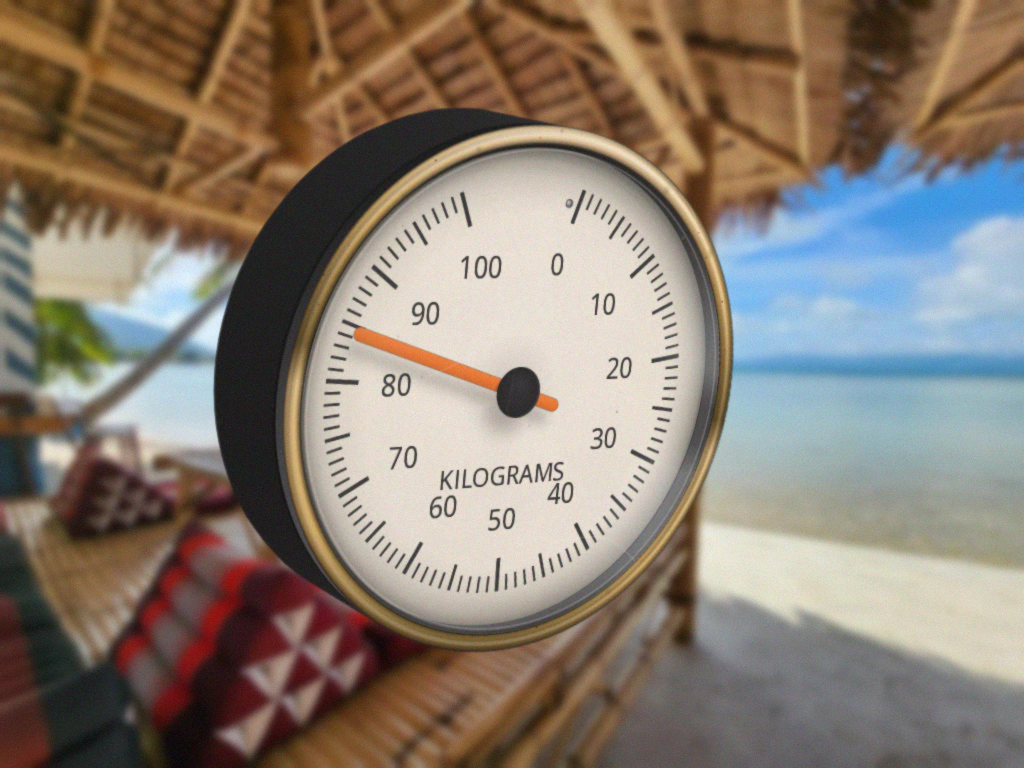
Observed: 84.5 kg
